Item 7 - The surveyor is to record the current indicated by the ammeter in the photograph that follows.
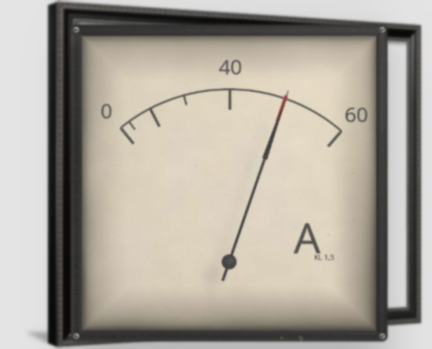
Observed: 50 A
